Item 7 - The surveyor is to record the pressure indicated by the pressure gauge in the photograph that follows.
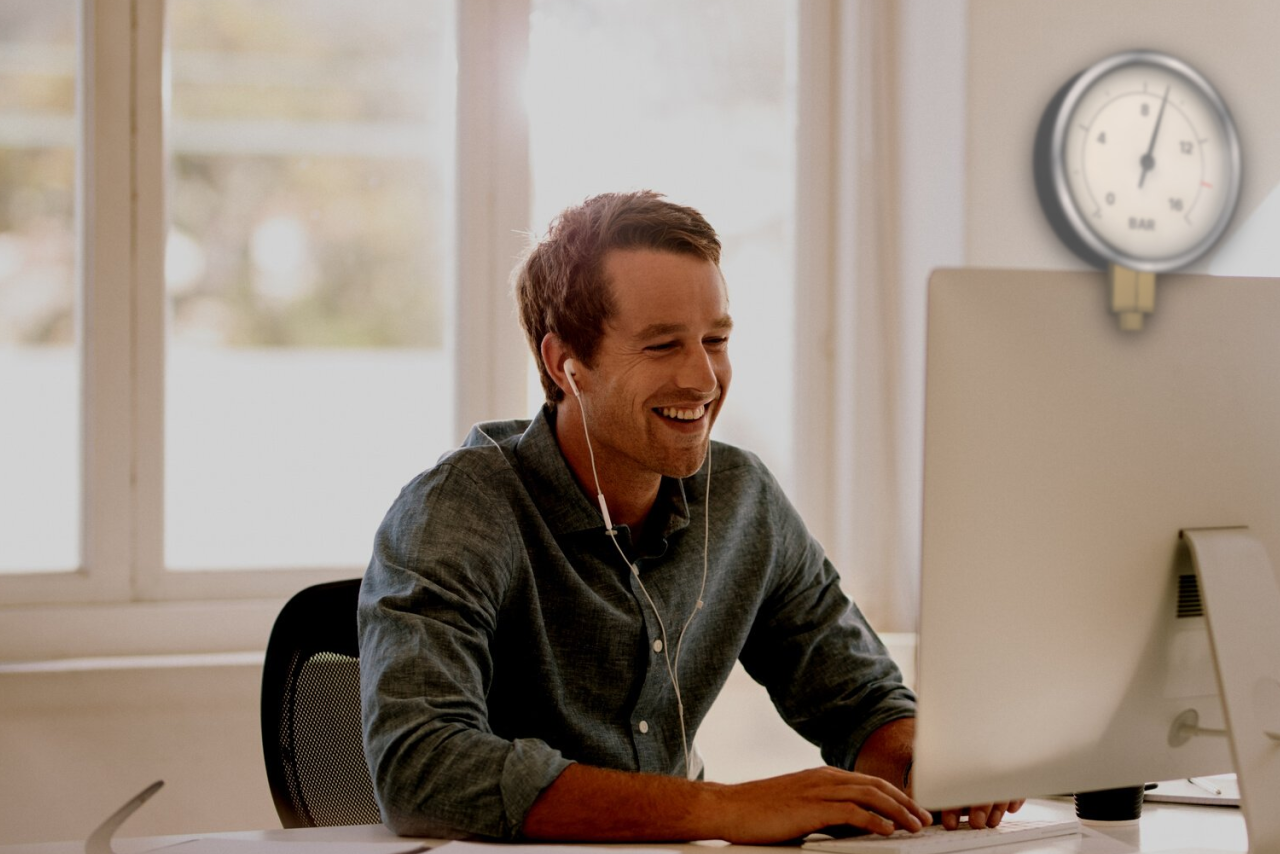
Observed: 9 bar
